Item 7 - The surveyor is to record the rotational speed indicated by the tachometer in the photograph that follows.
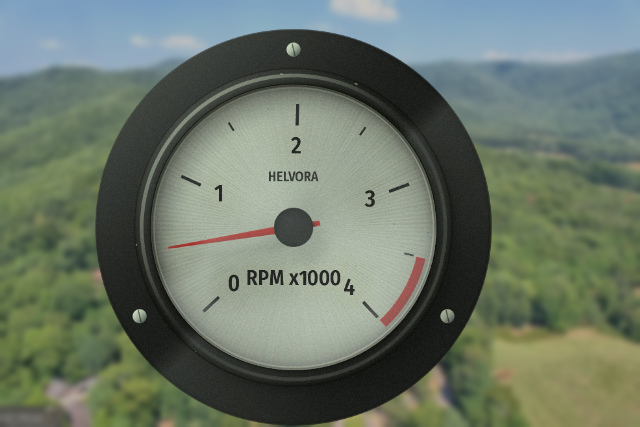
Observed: 500 rpm
